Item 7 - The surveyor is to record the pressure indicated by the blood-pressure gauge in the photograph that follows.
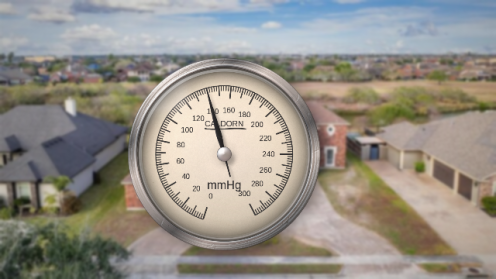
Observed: 140 mmHg
